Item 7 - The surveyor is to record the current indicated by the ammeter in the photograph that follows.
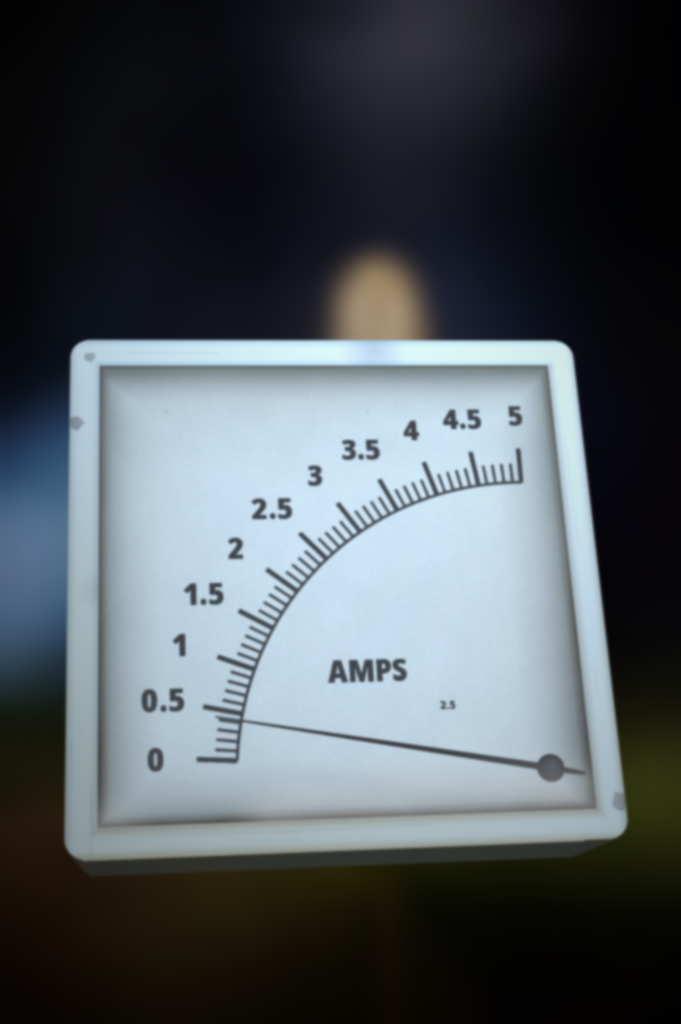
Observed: 0.4 A
